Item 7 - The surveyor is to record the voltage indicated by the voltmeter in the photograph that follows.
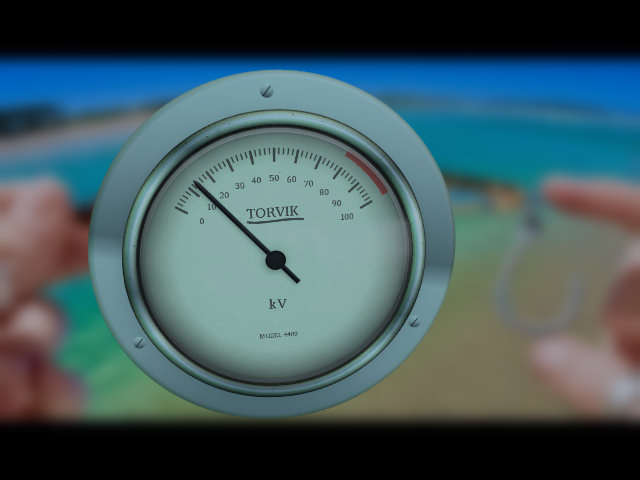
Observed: 14 kV
